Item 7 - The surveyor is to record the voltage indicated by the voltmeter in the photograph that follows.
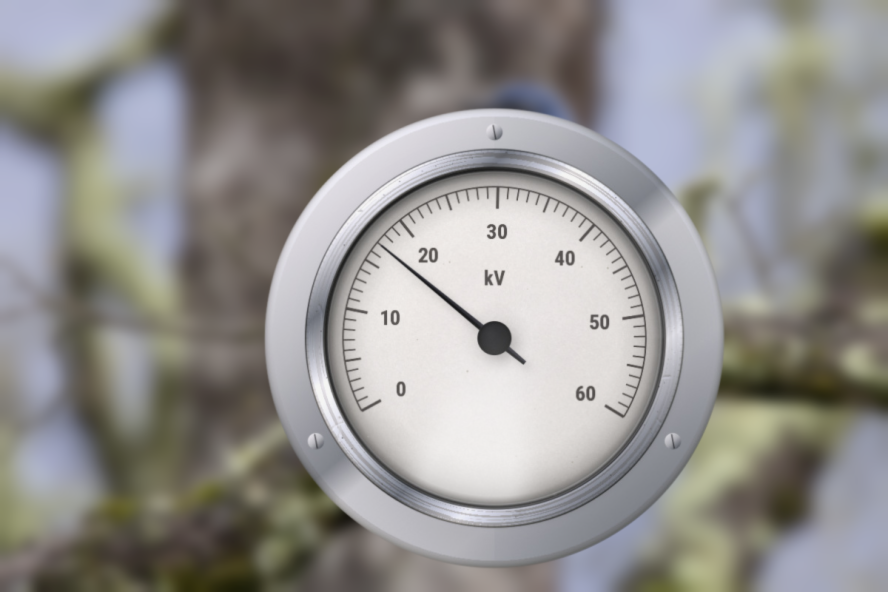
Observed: 17 kV
